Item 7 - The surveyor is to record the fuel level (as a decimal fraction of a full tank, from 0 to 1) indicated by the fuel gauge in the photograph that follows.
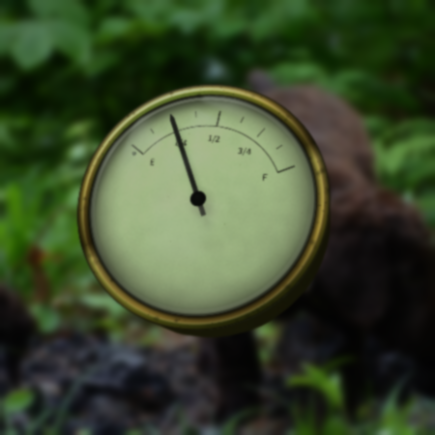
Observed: 0.25
